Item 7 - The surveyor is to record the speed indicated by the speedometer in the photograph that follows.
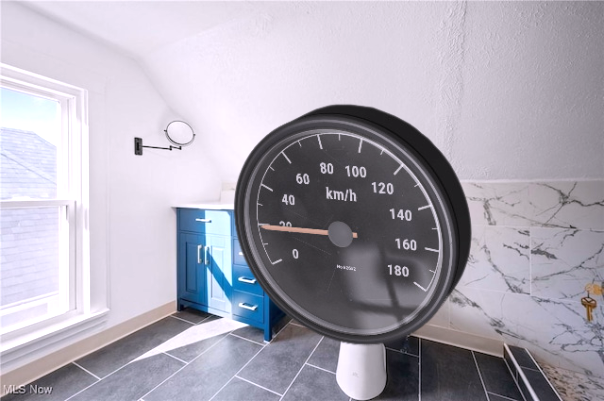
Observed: 20 km/h
